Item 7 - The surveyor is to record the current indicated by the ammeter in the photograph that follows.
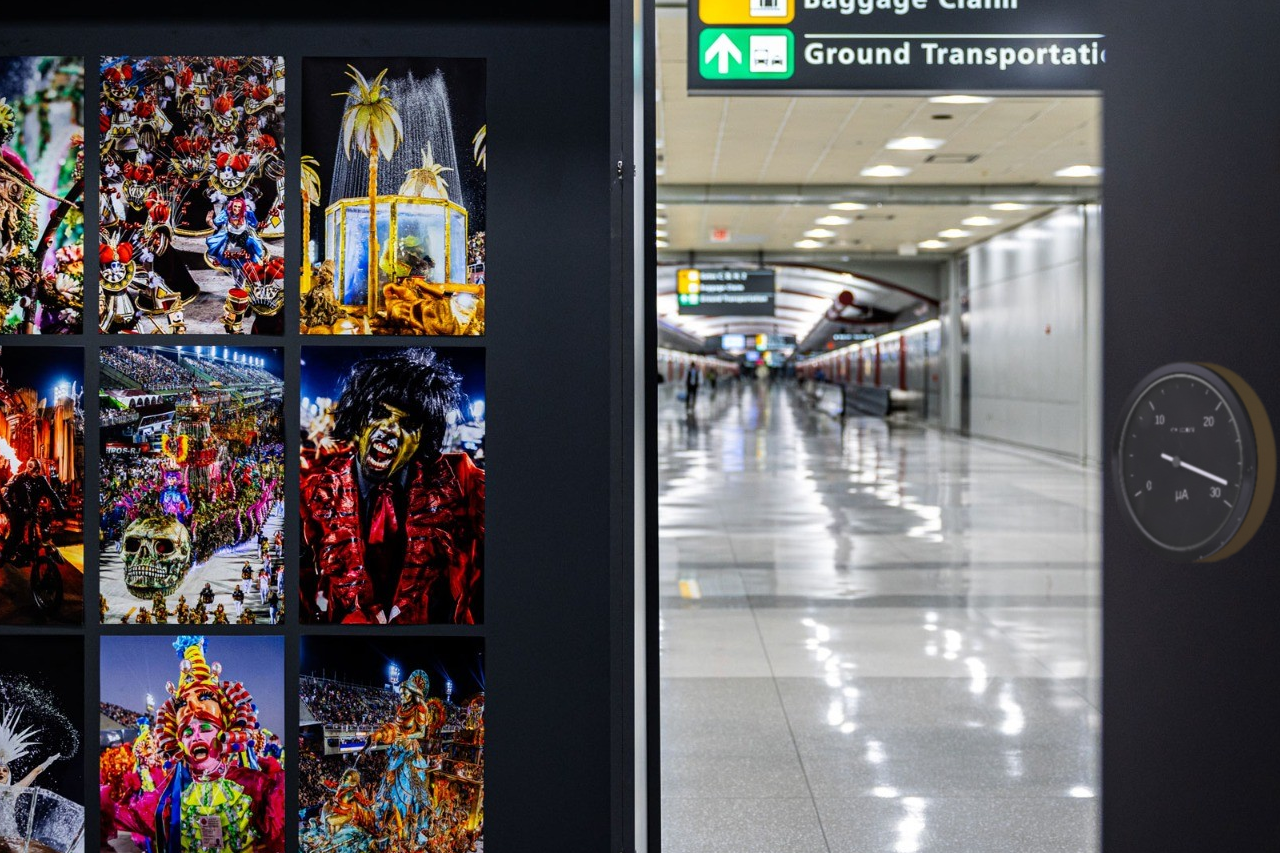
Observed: 28 µA
